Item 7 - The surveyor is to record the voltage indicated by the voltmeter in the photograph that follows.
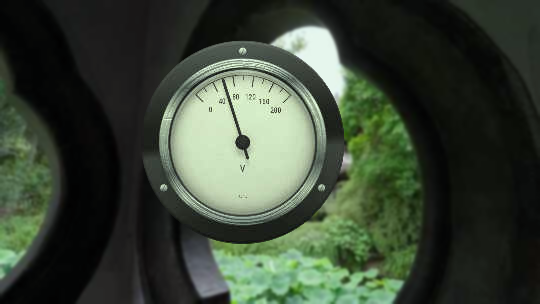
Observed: 60 V
